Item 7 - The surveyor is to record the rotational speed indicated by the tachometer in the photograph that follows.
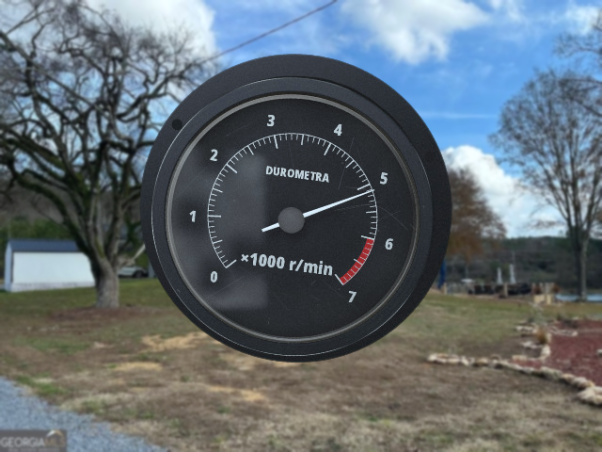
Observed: 5100 rpm
